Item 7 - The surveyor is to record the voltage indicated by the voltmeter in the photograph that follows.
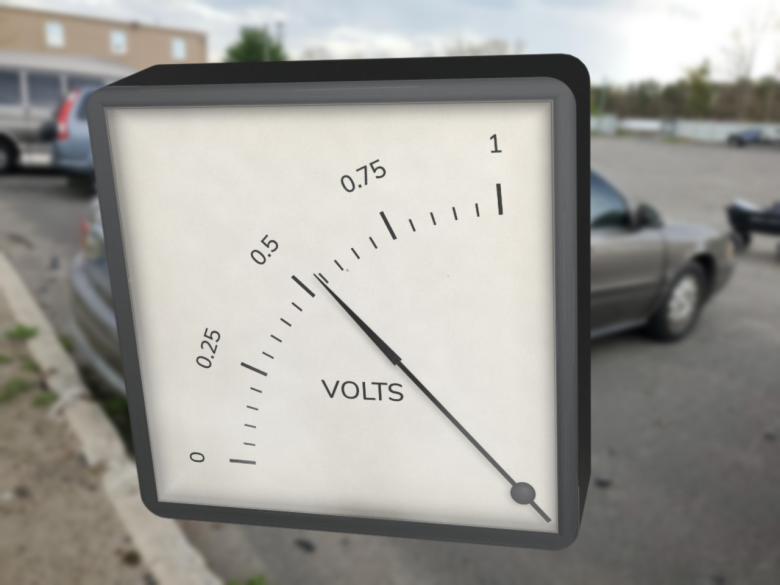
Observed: 0.55 V
